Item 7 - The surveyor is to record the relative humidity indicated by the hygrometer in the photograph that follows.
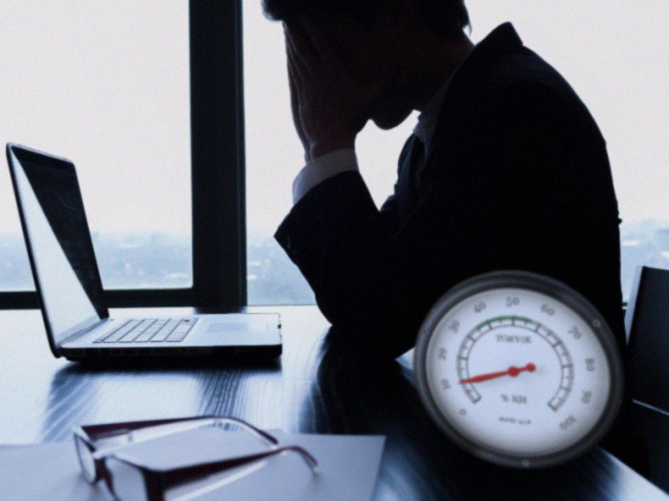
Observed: 10 %
